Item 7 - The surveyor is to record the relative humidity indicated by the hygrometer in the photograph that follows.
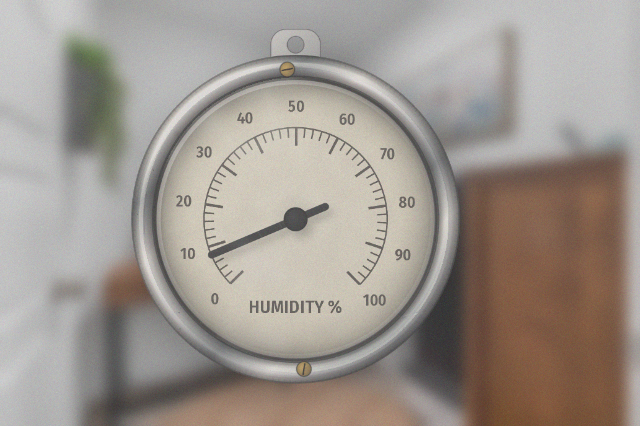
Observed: 8 %
